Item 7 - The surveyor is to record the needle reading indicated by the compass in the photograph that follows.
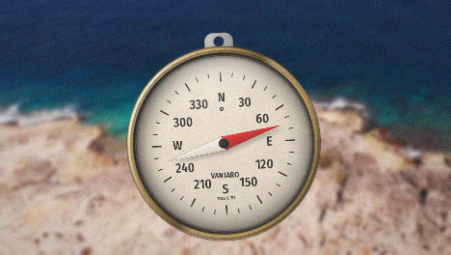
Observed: 75 °
